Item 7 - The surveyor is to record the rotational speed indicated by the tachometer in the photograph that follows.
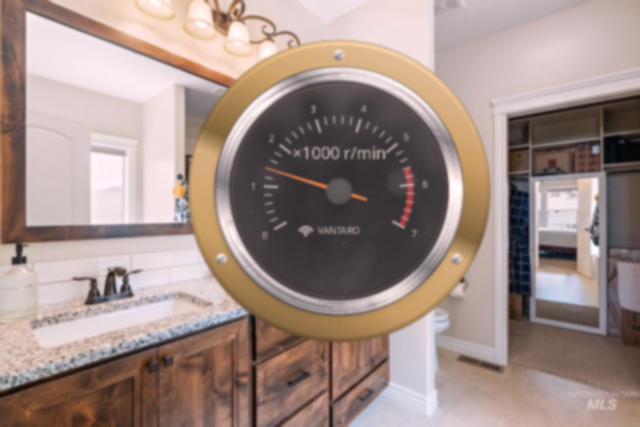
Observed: 1400 rpm
